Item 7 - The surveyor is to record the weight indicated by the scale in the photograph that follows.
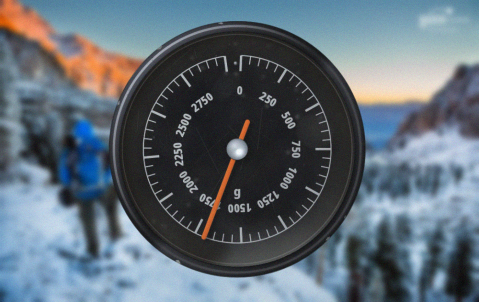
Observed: 1700 g
